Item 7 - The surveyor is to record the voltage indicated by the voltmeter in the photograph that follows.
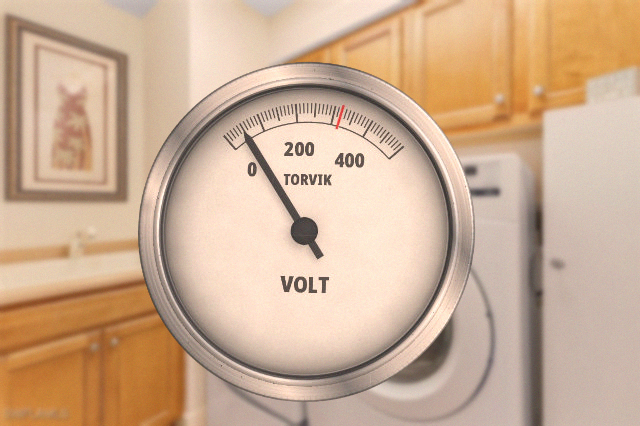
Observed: 50 V
